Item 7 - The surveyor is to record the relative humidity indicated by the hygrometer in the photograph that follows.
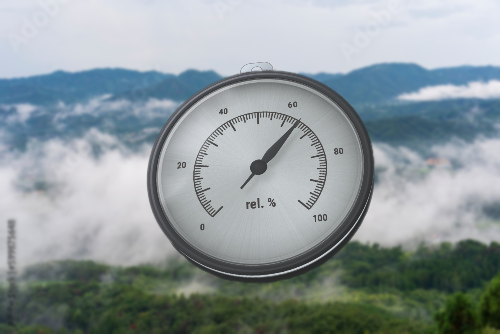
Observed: 65 %
